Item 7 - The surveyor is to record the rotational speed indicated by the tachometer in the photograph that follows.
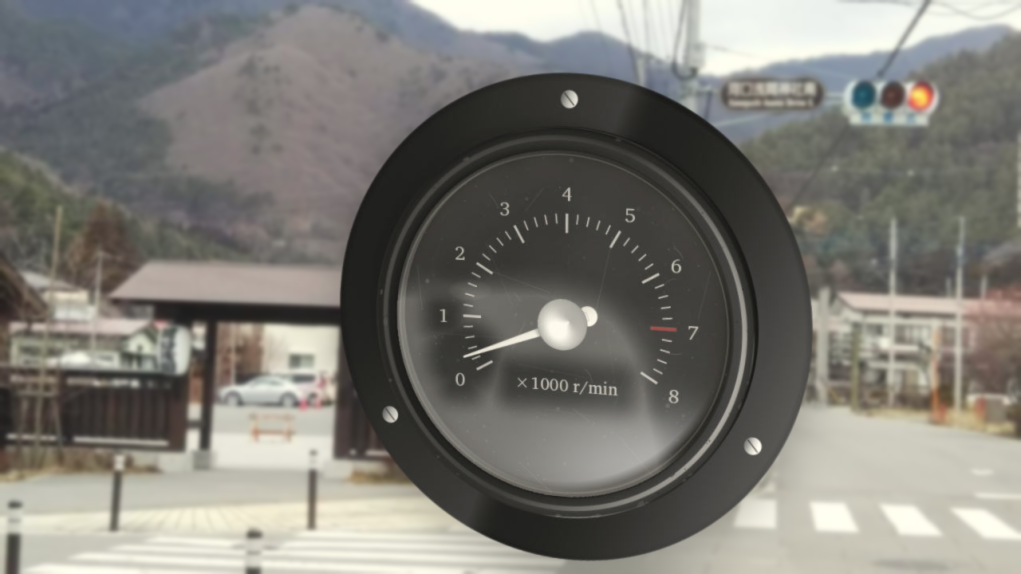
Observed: 300 rpm
